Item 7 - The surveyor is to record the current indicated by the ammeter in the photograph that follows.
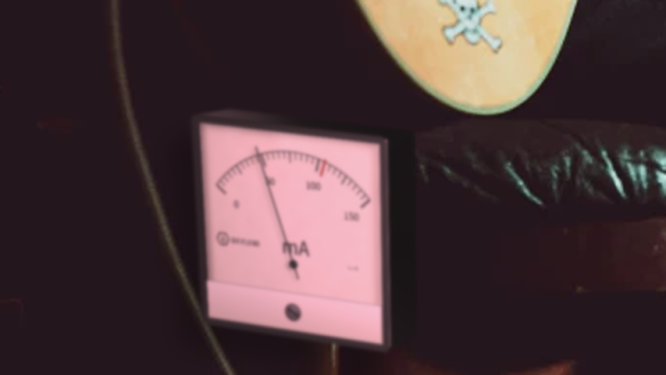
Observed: 50 mA
